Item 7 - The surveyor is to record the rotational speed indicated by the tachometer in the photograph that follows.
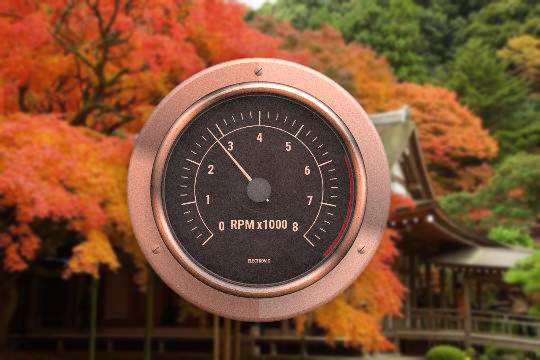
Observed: 2800 rpm
